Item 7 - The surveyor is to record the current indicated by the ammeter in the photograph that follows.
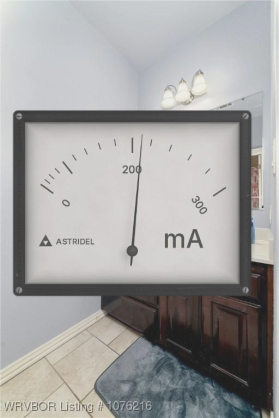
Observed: 210 mA
